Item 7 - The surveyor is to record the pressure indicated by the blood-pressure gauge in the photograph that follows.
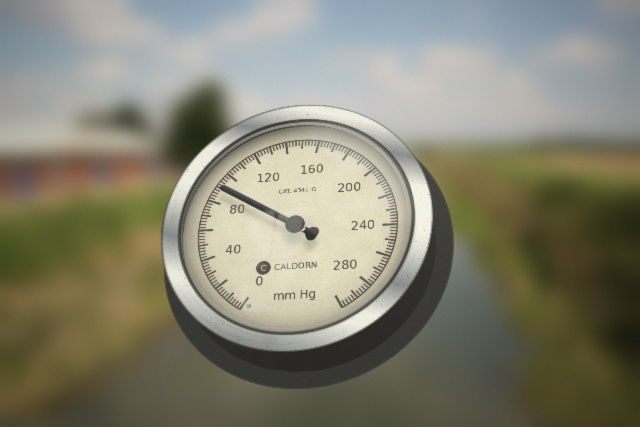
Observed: 90 mmHg
